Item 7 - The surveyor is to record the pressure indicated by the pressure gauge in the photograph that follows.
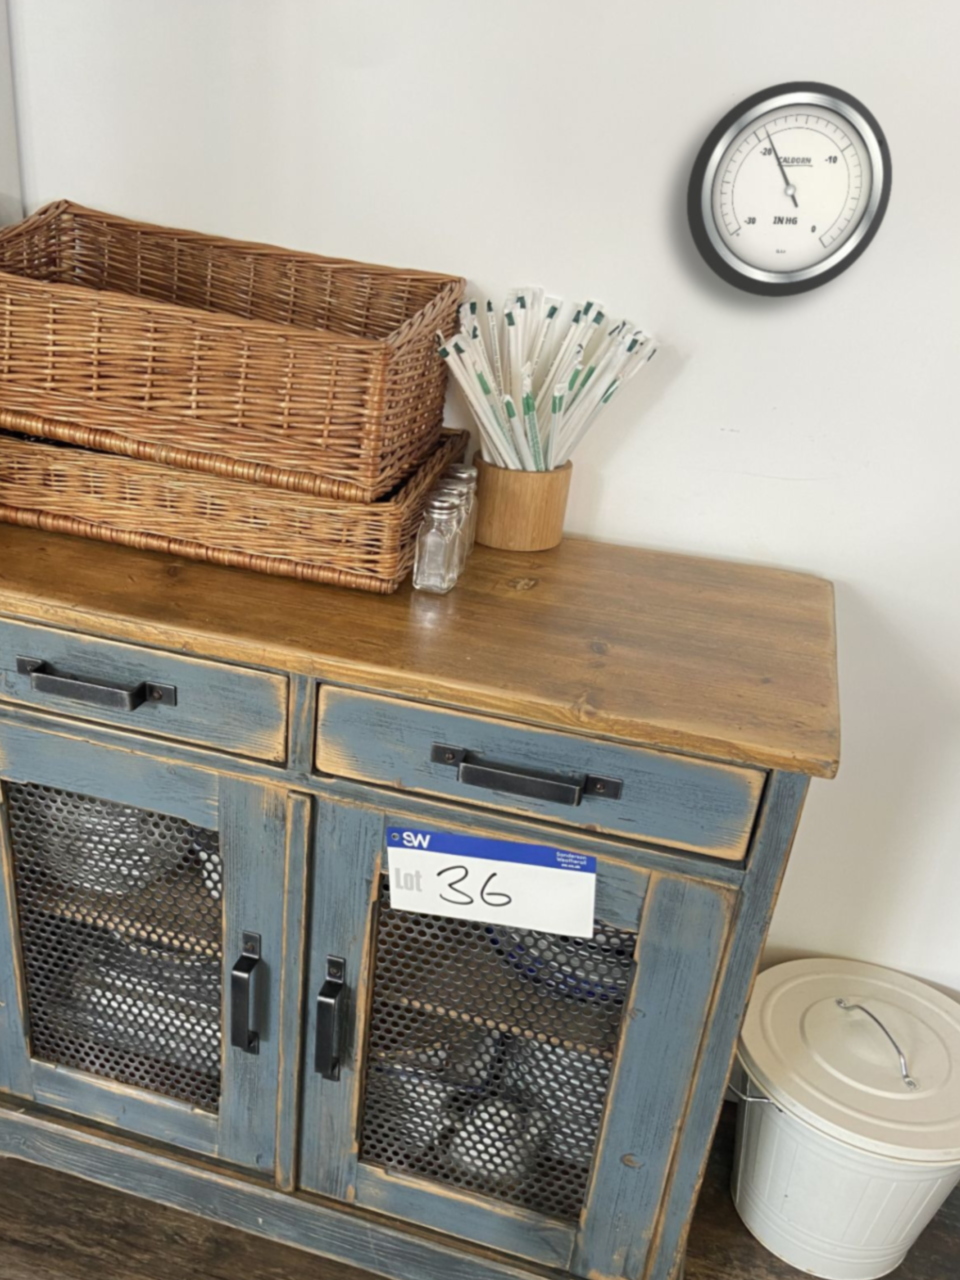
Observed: -19 inHg
